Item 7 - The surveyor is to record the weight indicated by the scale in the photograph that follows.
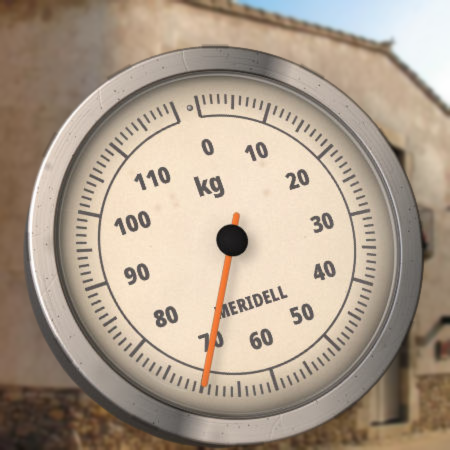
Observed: 70 kg
